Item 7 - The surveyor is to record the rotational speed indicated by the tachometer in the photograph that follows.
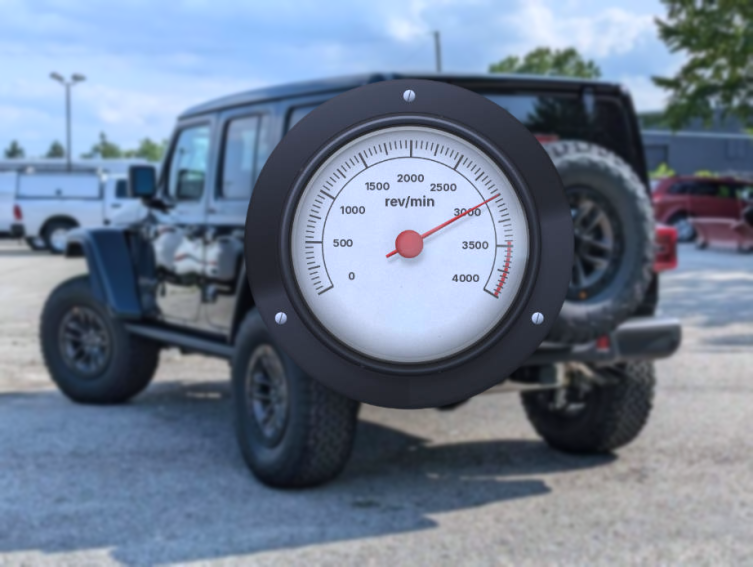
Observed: 3000 rpm
